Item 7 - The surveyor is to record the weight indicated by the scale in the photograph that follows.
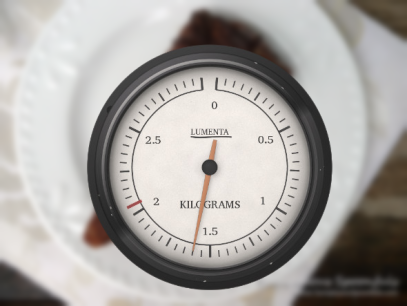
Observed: 1.6 kg
